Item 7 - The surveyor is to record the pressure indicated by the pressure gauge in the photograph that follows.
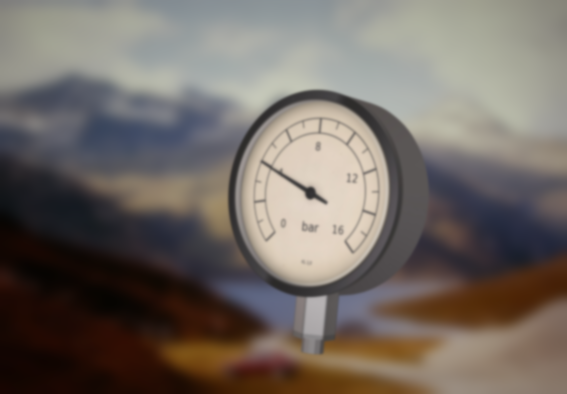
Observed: 4 bar
